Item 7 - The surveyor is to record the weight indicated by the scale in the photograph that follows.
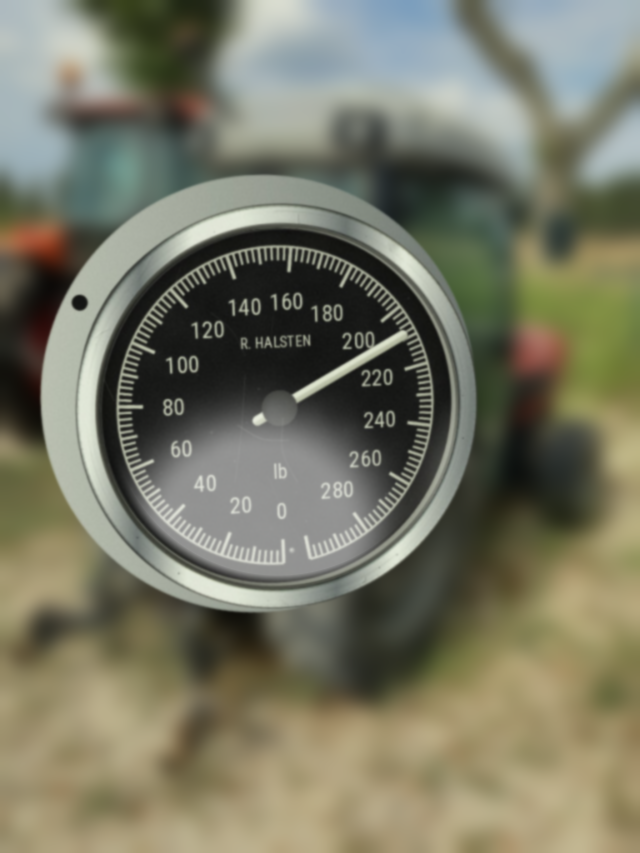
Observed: 208 lb
